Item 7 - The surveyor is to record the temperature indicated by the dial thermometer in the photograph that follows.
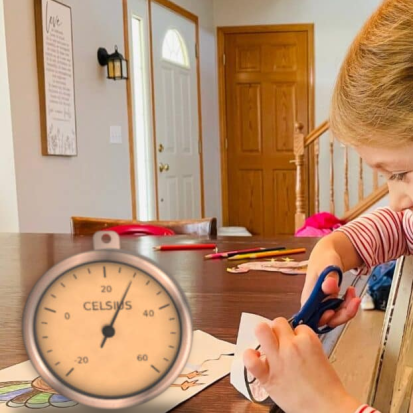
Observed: 28 °C
